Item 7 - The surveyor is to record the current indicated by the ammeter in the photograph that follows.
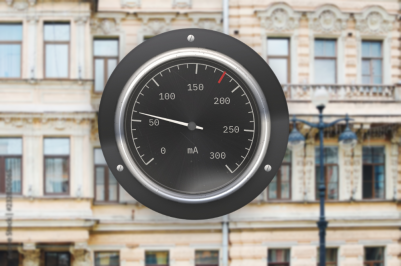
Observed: 60 mA
